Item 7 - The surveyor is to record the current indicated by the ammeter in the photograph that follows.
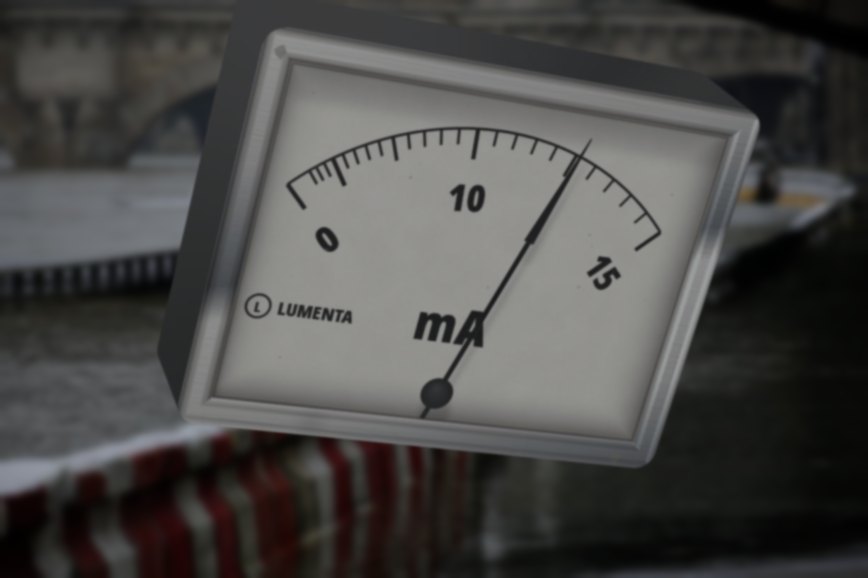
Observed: 12.5 mA
